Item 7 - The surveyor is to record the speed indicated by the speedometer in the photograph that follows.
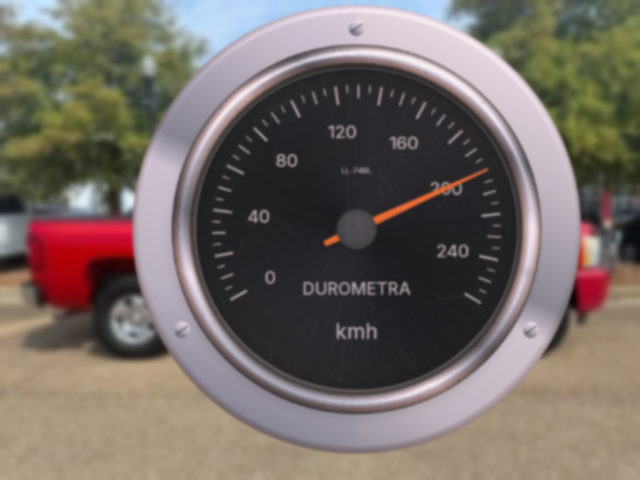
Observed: 200 km/h
